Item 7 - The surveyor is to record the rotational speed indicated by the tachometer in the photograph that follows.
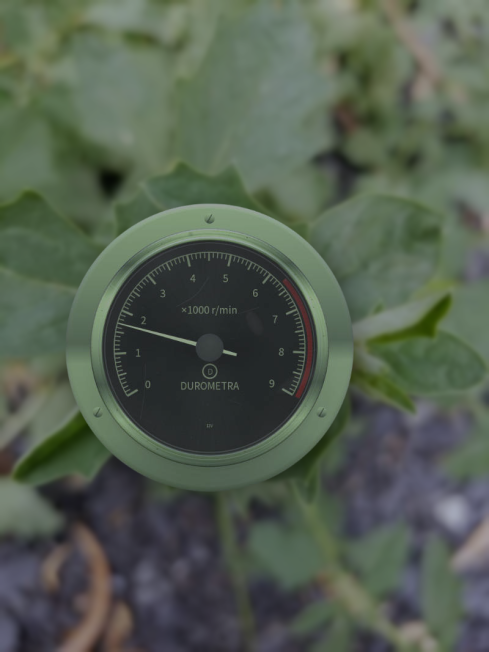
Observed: 1700 rpm
